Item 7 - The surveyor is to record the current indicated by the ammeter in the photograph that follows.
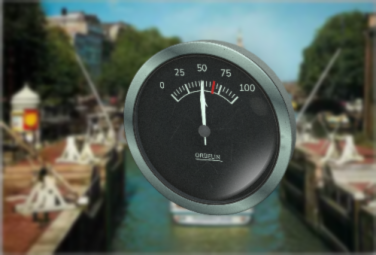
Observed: 50 A
